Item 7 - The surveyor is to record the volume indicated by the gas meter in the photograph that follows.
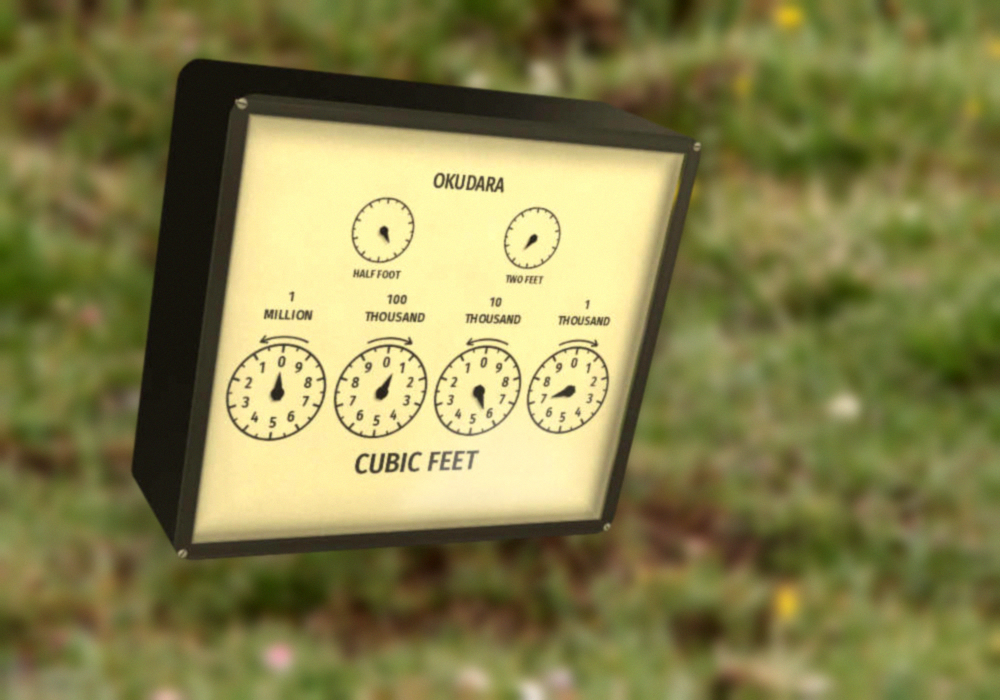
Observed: 5700 ft³
